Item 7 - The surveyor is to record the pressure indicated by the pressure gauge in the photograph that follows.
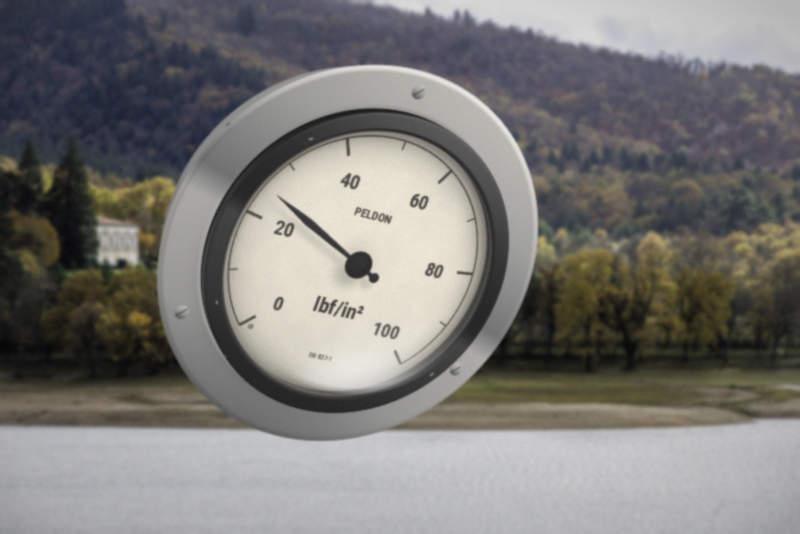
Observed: 25 psi
